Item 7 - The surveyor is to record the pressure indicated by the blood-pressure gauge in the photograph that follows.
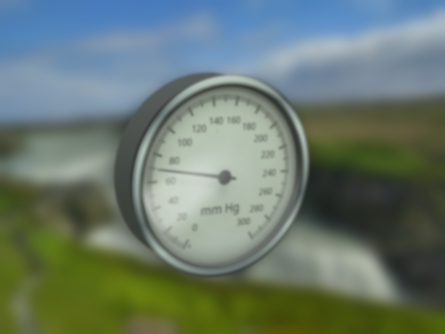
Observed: 70 mmHg
